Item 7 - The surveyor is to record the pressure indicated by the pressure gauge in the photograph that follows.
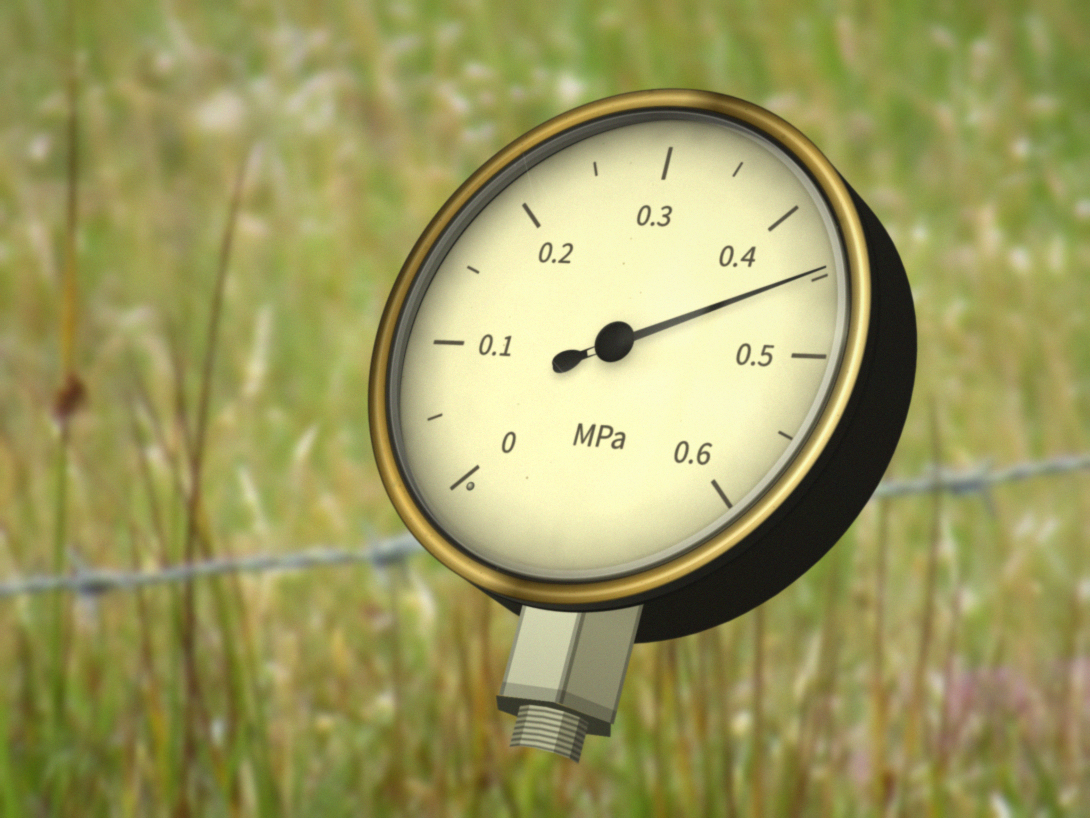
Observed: 0.45 MPa
